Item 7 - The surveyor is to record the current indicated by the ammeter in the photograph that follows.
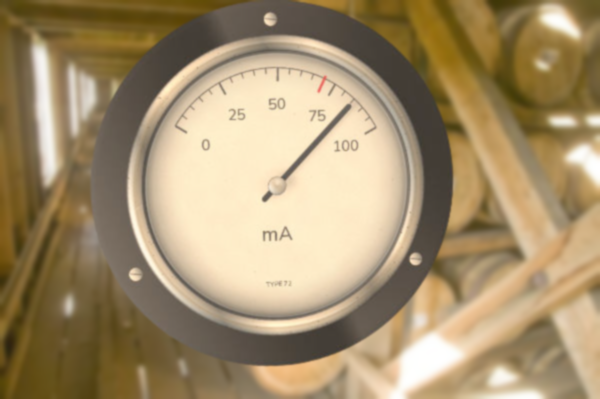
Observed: 85 mA
